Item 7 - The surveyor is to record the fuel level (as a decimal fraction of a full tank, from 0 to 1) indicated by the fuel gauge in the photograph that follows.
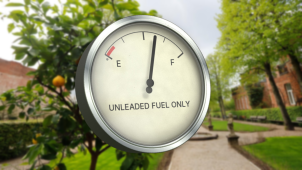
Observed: 0.625
